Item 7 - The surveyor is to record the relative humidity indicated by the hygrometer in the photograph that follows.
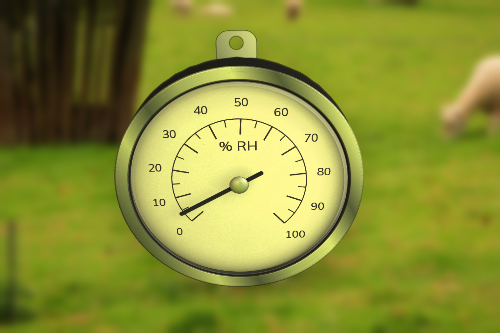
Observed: 5 %
